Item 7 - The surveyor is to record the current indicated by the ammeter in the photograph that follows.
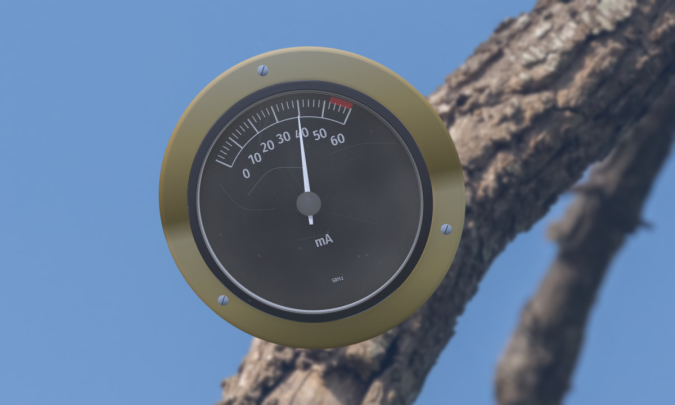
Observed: 40 mA
